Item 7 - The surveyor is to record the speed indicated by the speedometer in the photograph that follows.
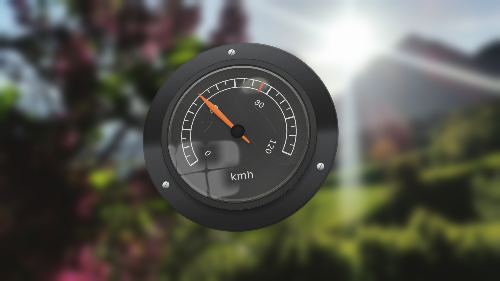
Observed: 40 km/h
